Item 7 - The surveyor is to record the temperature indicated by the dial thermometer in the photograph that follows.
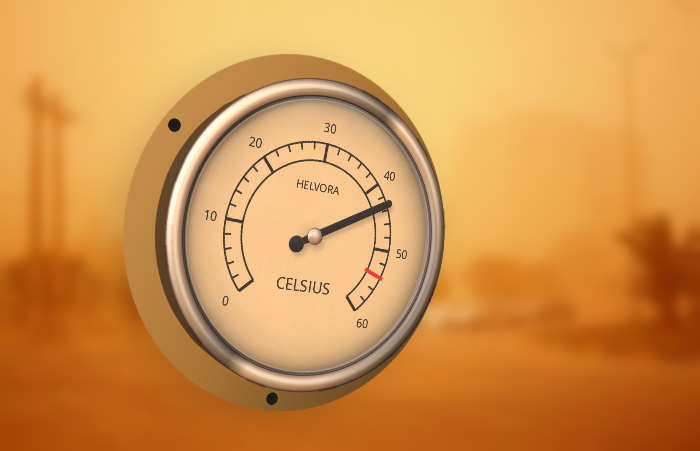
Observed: 43 °C
